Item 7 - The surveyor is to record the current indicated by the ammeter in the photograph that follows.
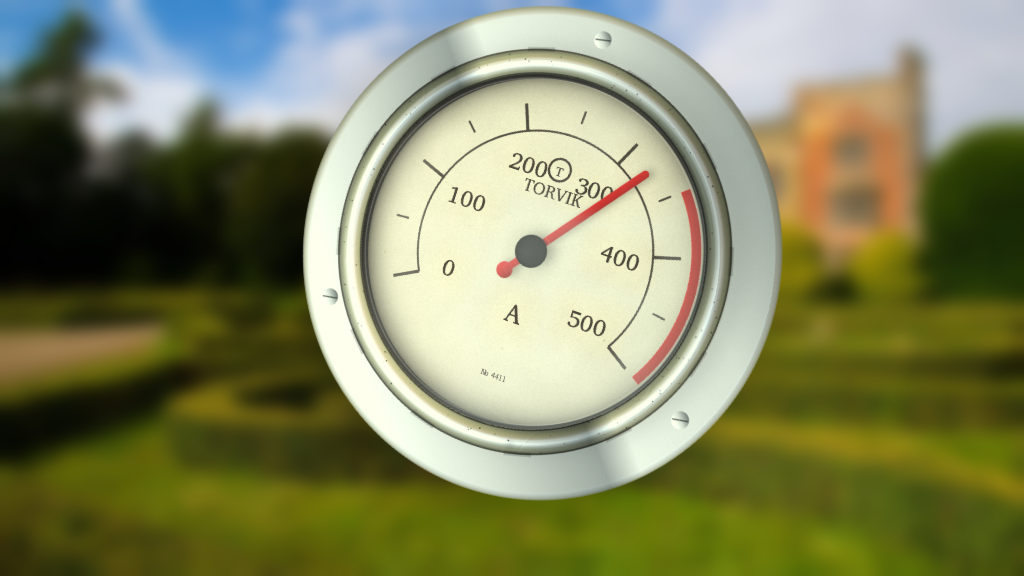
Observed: 325 A
